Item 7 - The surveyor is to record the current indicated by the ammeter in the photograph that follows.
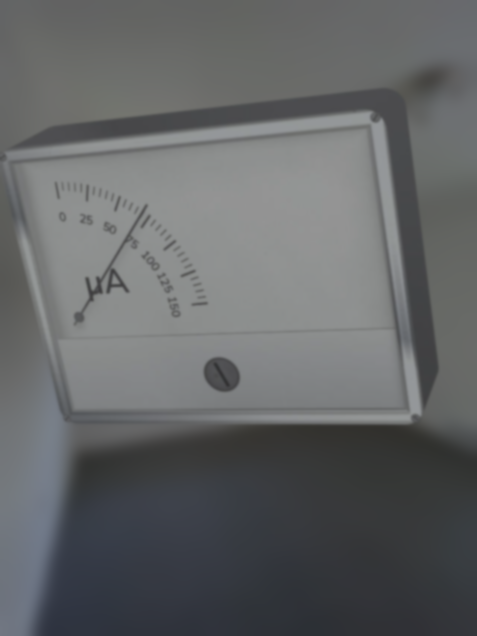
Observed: 70 µA
